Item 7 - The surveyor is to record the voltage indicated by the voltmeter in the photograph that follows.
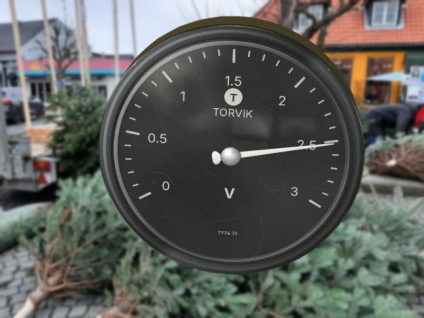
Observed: 2.5 V
